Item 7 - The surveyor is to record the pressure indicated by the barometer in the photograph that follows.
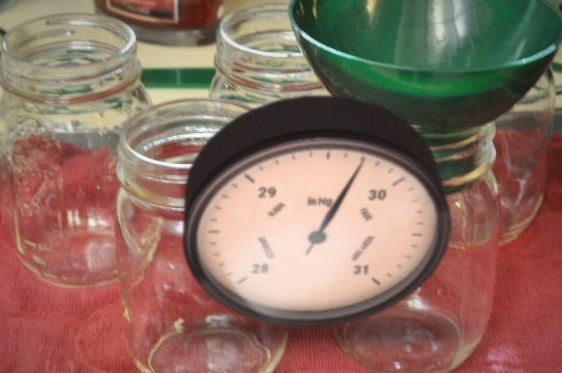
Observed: 29.7 inHg
